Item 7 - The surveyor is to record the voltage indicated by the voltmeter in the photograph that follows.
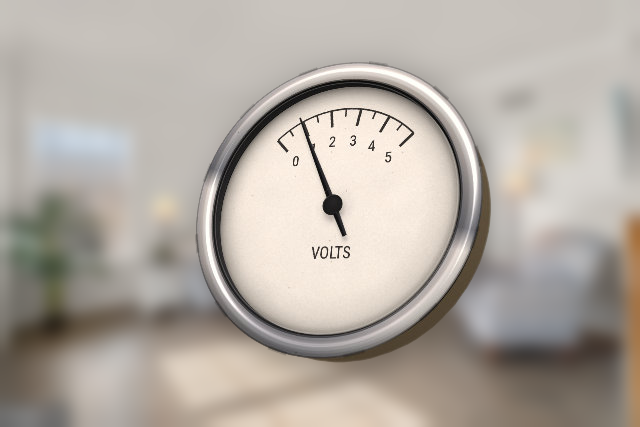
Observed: 1 V
